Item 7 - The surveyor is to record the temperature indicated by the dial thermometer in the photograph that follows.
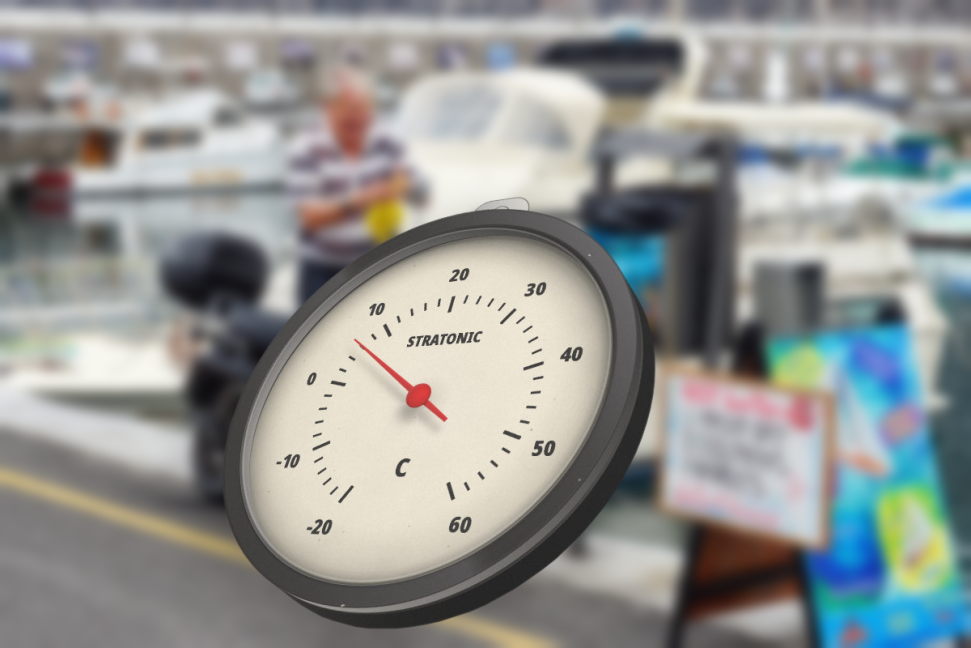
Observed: 6 °C
